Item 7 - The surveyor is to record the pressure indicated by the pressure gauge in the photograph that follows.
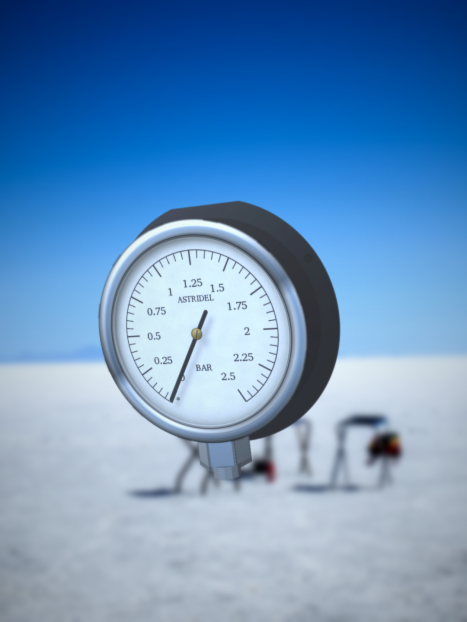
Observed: 0 bar
